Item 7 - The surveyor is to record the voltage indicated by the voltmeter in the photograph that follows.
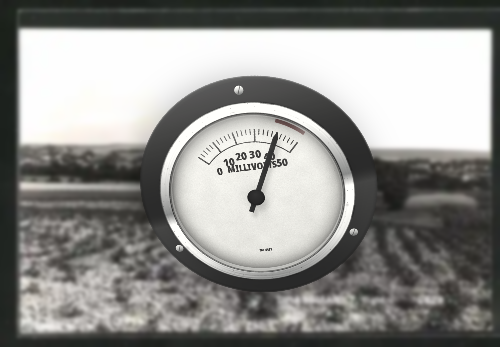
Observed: 40 mV
